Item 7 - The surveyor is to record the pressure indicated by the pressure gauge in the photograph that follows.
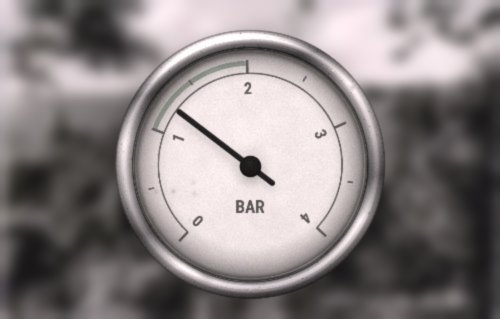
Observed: 1.25 bar
